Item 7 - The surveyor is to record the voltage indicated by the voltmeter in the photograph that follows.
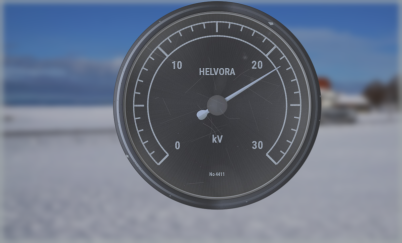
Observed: 21.5 kV
